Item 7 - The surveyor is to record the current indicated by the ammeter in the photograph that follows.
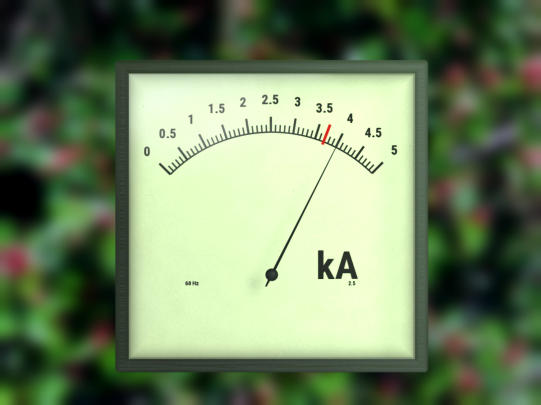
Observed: 4 kA
